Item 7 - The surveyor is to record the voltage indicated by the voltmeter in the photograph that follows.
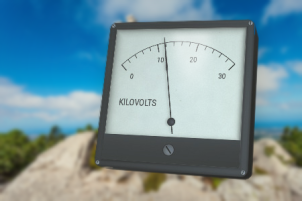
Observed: 12 kV
